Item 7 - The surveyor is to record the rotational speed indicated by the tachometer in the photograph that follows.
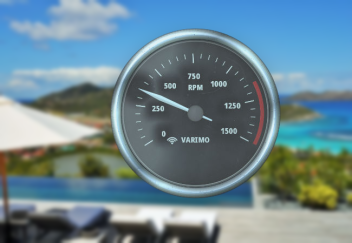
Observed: 350 rpm
